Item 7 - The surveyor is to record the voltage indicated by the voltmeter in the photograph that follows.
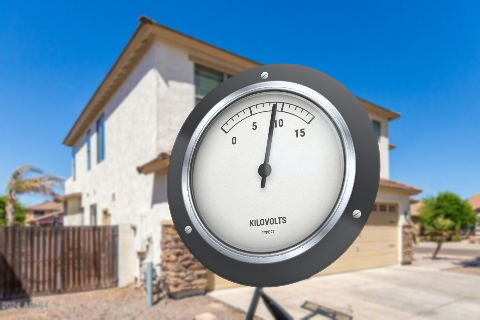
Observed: 9 kV
